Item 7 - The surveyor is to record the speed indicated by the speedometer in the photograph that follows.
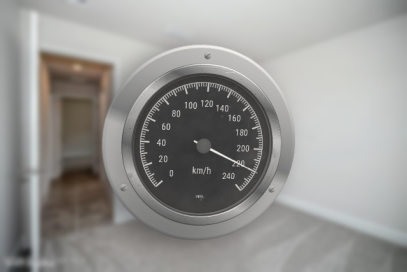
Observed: 220 km/h
